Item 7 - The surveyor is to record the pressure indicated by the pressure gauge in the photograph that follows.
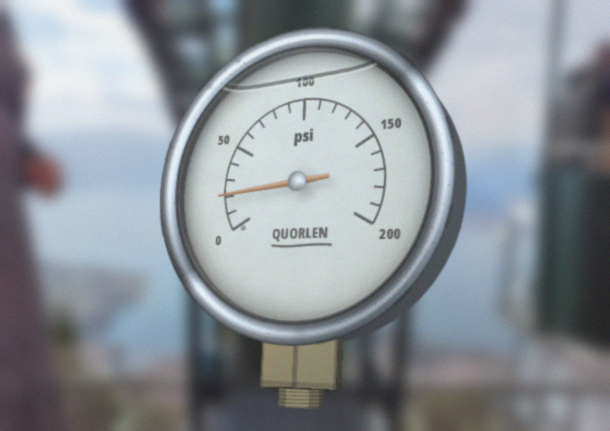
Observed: 20 psi
